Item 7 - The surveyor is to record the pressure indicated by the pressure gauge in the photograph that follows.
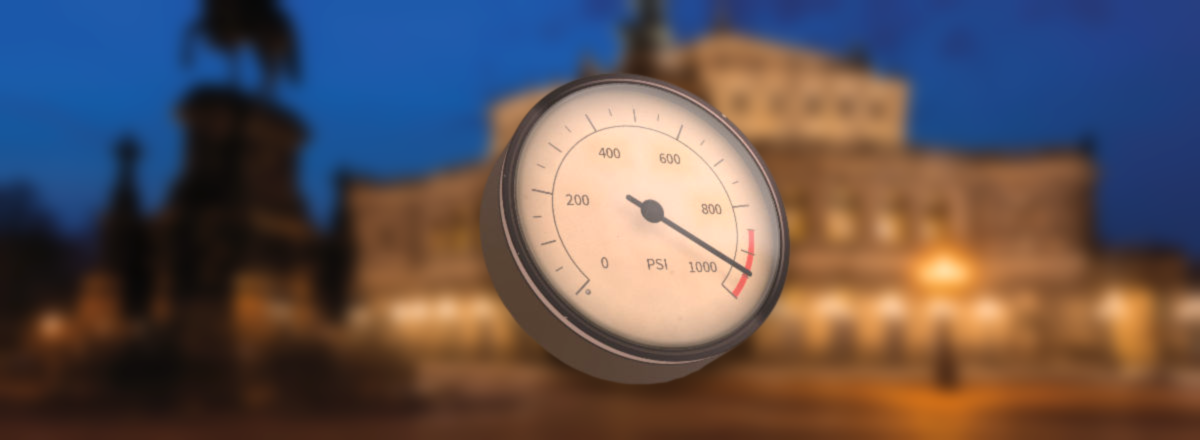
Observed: 950 psi
